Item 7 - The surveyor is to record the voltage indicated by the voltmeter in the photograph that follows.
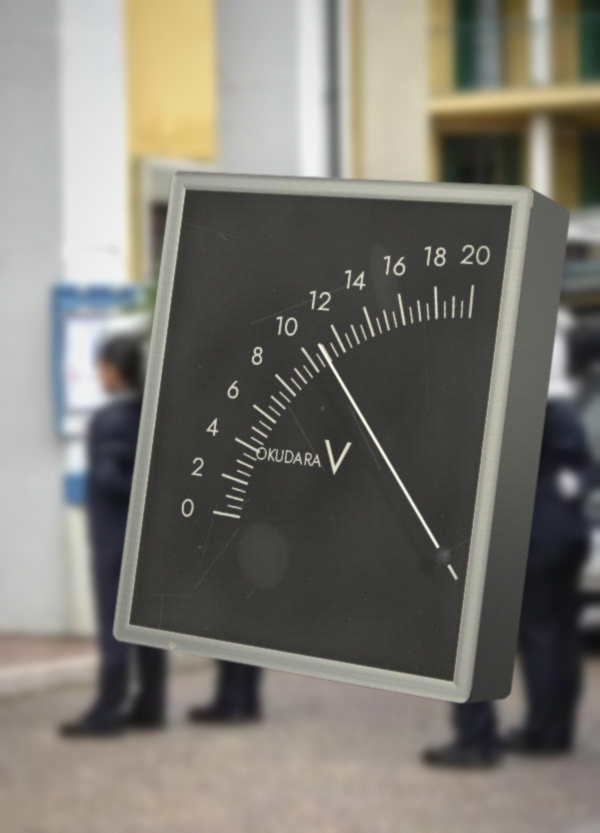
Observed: 11 V
